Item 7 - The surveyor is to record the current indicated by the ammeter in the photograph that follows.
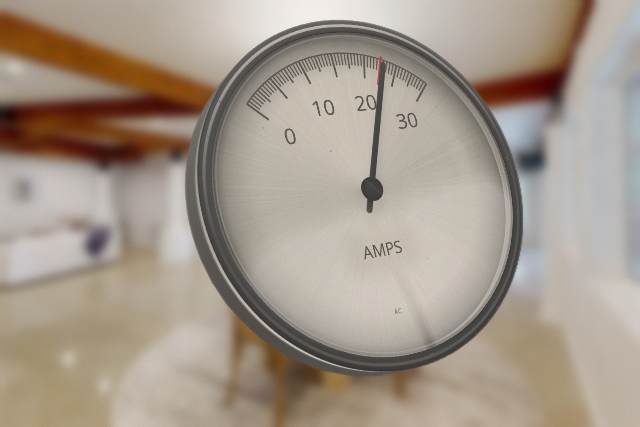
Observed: 22.5 A
